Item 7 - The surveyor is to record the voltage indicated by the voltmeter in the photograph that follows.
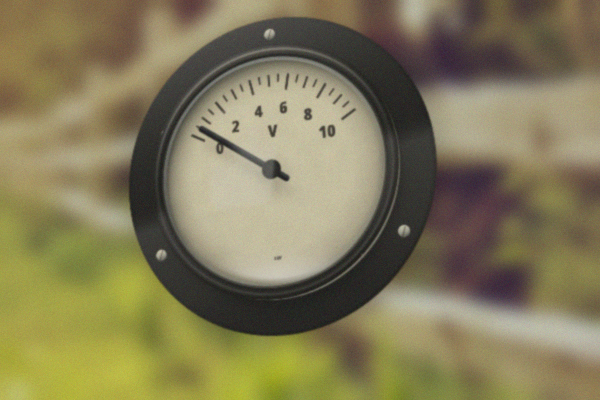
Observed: 0.5 V
